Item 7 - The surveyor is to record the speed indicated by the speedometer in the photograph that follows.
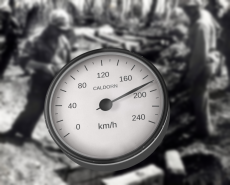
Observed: 190 km/h
